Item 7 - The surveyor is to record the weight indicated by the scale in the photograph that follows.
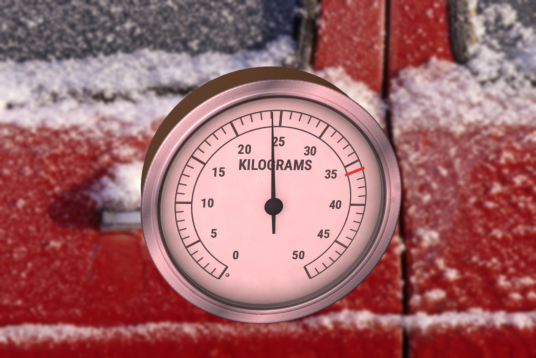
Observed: 24 kg
